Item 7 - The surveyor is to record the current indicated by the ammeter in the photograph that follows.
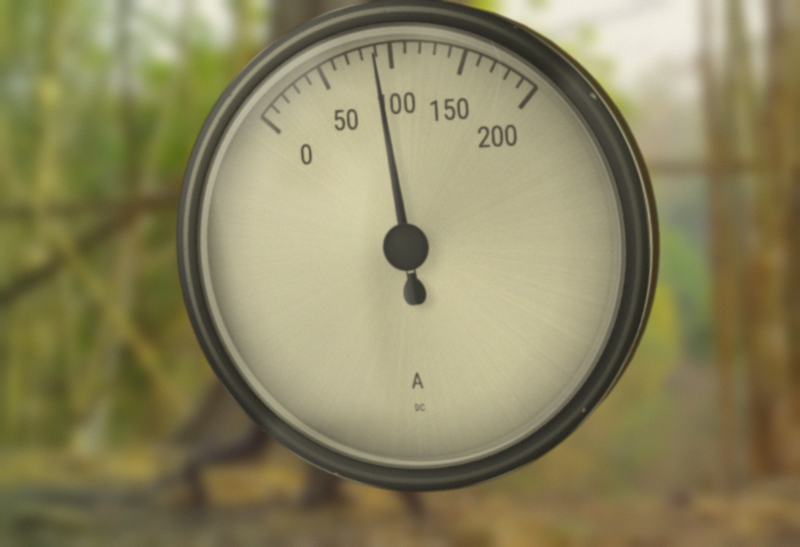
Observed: 90 A
